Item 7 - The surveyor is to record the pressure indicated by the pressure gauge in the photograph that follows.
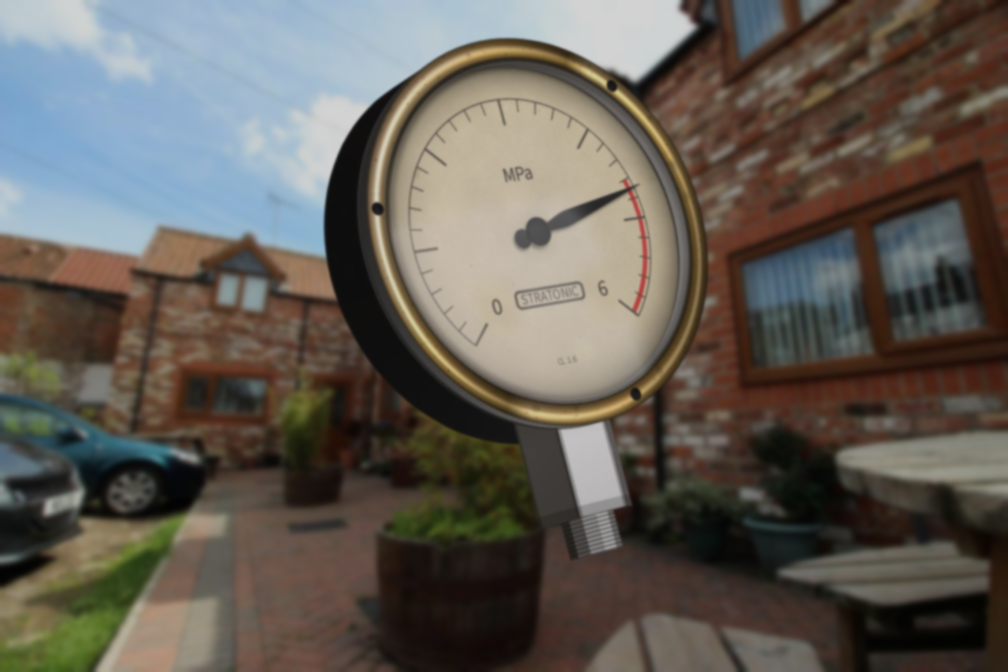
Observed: 4.7 MPa
